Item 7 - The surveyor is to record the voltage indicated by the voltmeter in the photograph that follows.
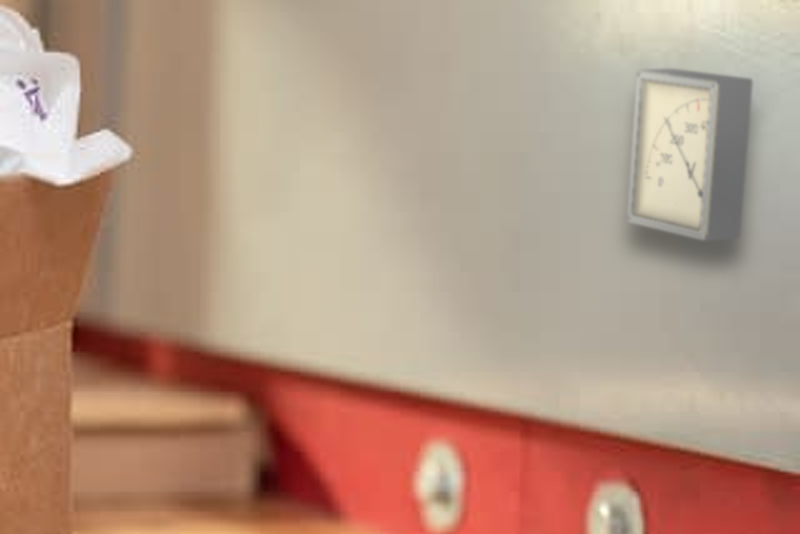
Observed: 200 V
